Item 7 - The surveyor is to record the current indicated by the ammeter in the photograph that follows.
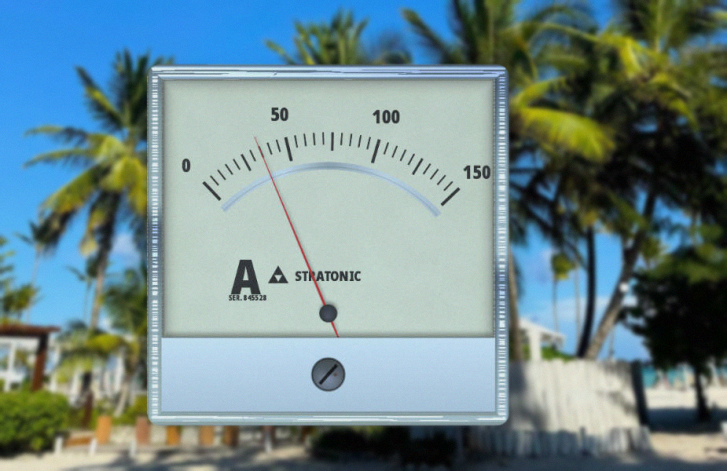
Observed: 35 A
